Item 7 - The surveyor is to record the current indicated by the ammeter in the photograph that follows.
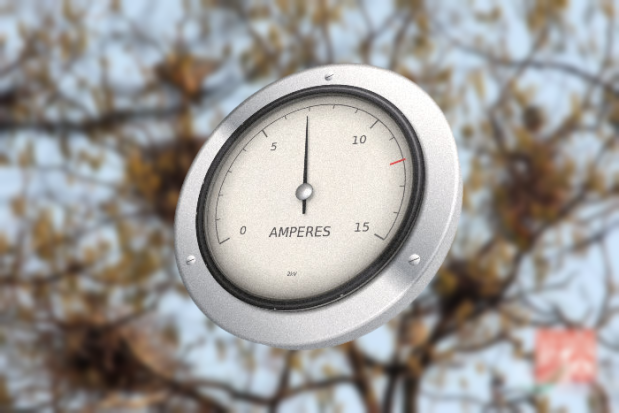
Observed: 7 A
